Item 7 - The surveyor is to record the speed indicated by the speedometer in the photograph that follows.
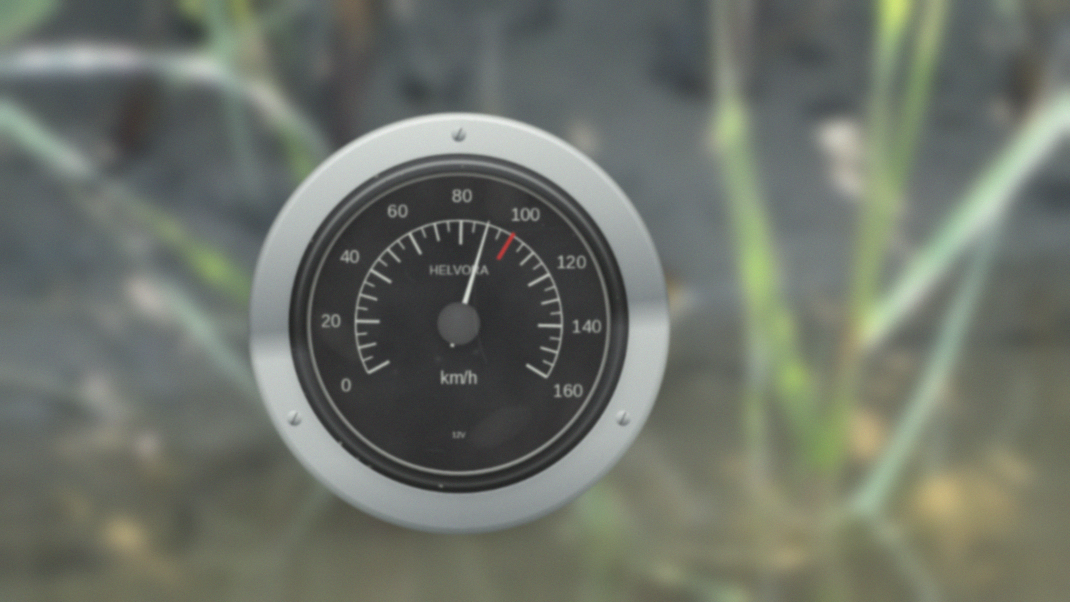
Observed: 90 km/h
